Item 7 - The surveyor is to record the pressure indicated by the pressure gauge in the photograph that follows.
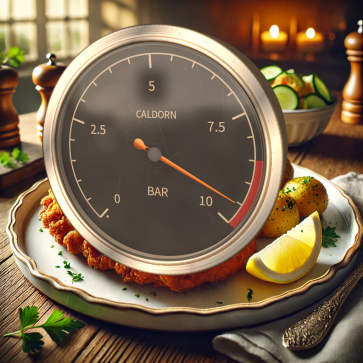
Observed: 9.5 bar
